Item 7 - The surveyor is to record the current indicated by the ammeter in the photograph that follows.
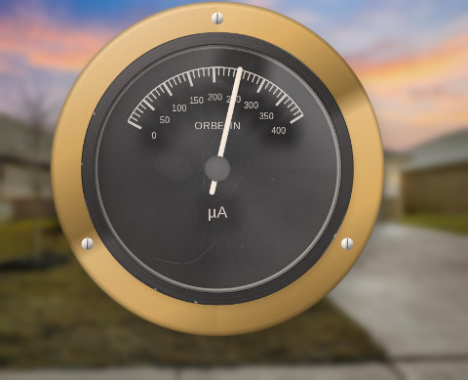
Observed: 250 µA
